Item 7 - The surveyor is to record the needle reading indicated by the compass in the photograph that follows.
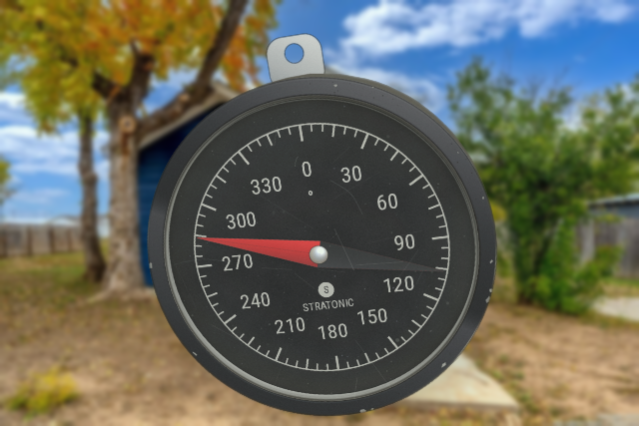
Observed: 285 °
